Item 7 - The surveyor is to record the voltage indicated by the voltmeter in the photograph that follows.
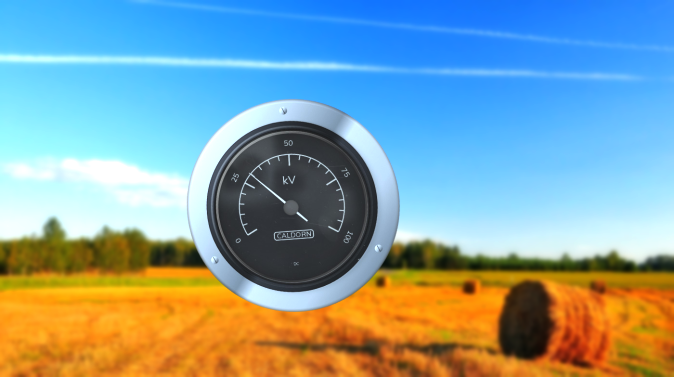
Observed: 30 kV
